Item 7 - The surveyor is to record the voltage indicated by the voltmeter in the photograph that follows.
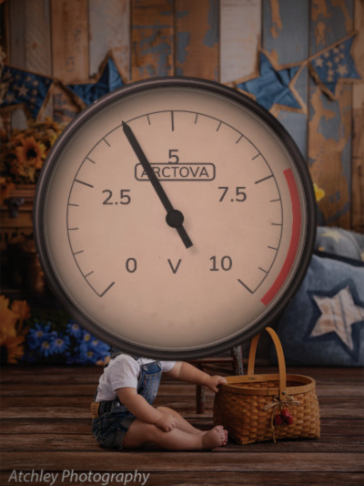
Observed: 4 V
